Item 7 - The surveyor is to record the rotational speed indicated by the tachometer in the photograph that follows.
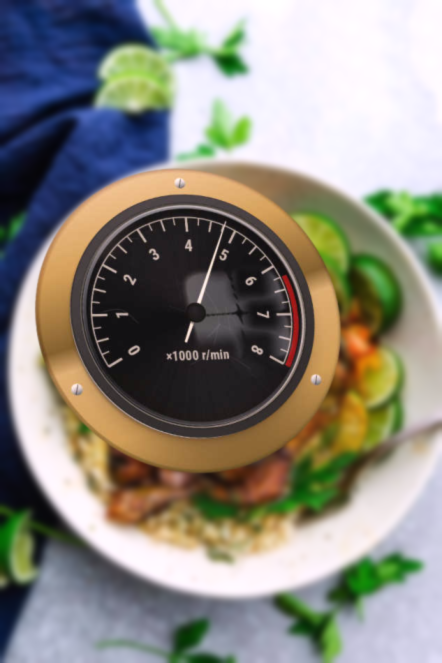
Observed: 4750 rpm
